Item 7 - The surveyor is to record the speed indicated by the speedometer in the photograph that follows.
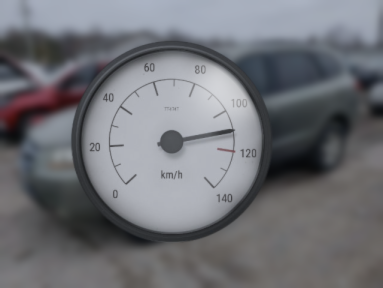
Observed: 110 km/h
